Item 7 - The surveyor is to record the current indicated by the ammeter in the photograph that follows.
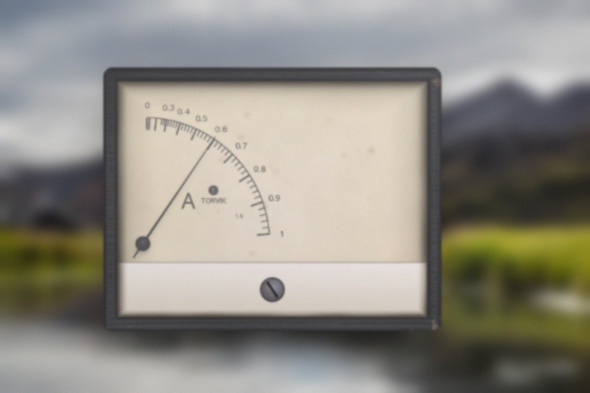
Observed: 0.6 A
